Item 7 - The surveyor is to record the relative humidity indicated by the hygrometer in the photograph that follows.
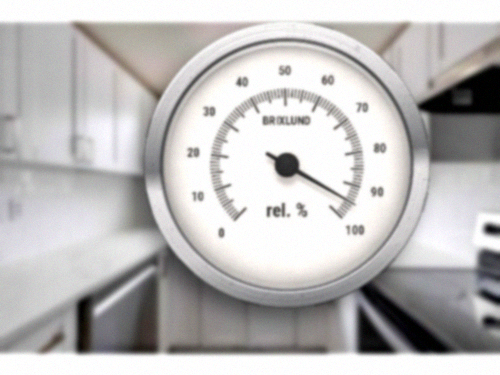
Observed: 95 %
